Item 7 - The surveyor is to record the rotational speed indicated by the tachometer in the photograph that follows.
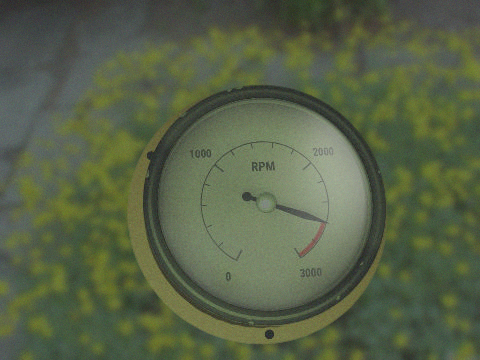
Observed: 2600 rpm
